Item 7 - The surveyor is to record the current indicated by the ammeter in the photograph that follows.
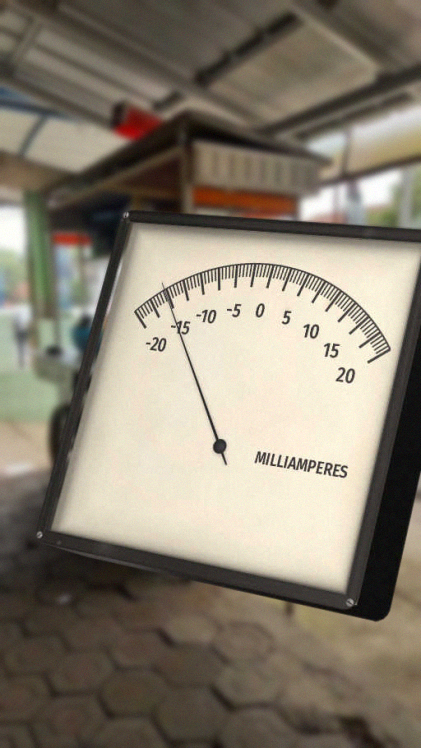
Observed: -15 mA
